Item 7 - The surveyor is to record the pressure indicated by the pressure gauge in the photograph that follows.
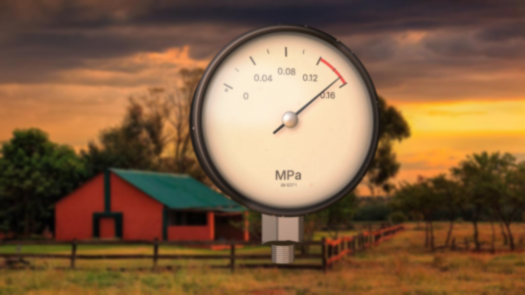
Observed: 0.15 MPa
